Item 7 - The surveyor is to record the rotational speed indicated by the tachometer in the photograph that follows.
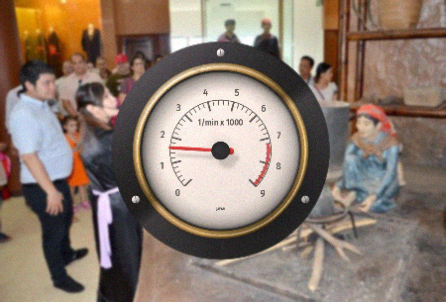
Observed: 1600 rpm
